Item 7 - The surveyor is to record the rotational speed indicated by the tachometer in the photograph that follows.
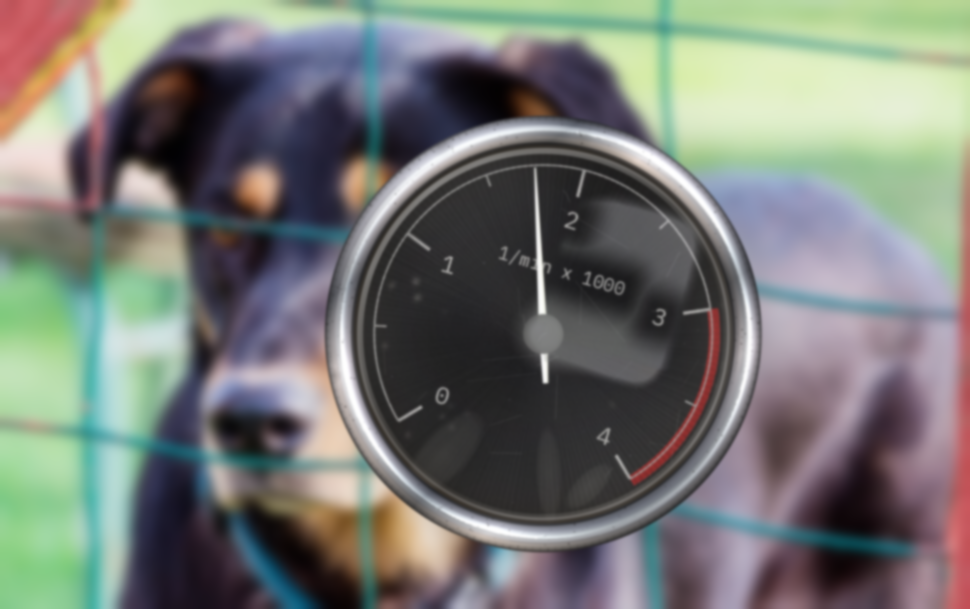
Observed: 1750 rpm
